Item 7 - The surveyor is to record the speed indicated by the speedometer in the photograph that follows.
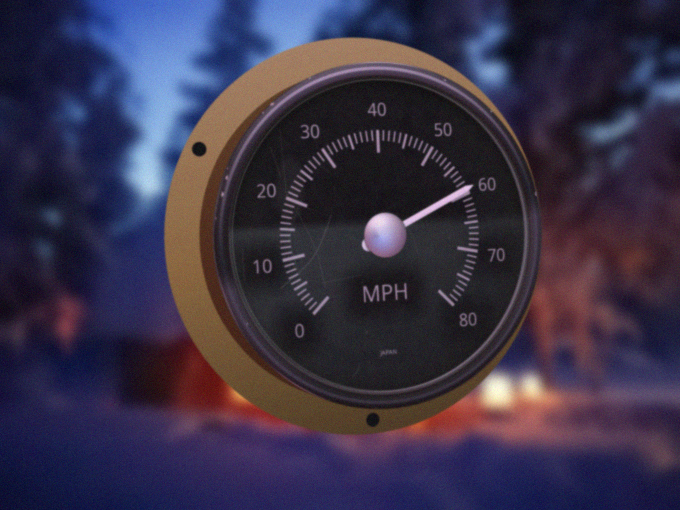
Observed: 59 mph
